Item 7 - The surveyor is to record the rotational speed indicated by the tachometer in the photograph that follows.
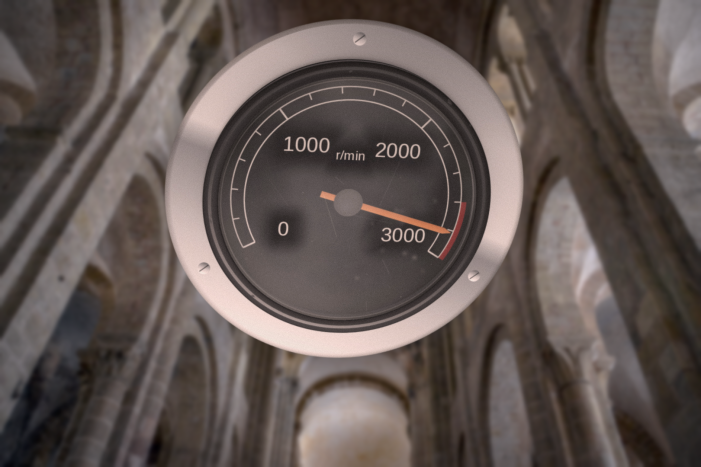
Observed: 2800 rpm
